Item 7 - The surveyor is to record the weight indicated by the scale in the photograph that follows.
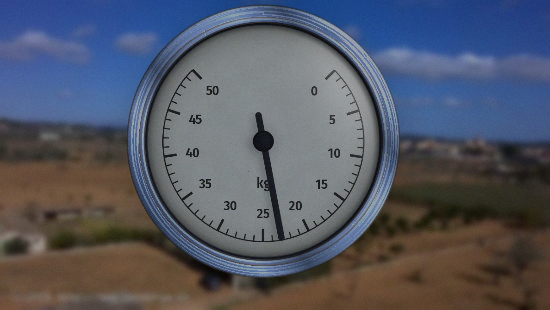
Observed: 23 kg
